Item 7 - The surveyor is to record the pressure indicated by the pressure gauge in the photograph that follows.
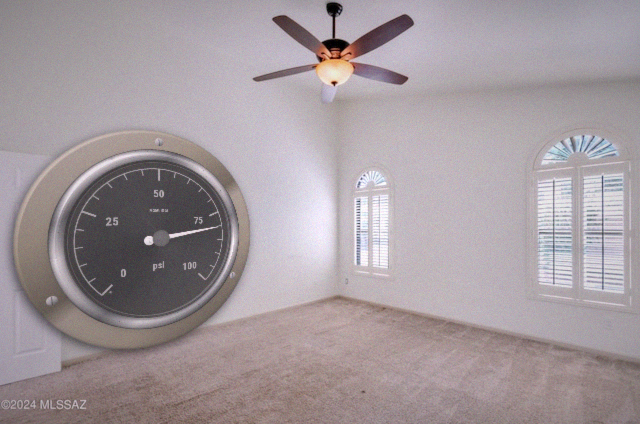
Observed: 80 psi
